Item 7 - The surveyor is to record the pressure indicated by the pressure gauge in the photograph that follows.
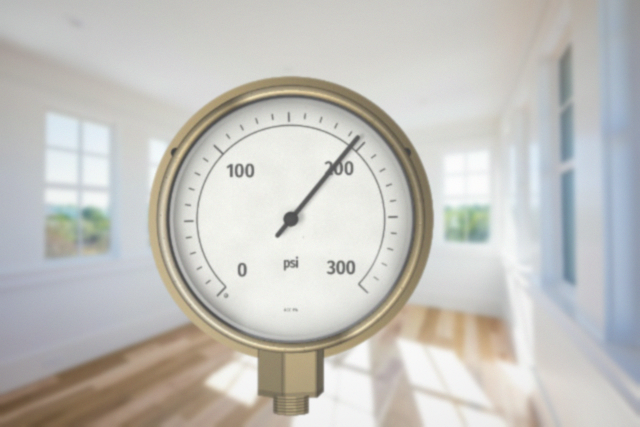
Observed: 195 psi
